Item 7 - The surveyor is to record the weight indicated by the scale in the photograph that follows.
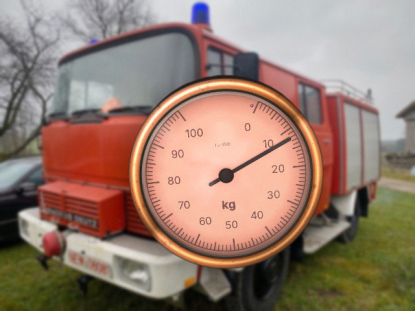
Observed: 12 kg
